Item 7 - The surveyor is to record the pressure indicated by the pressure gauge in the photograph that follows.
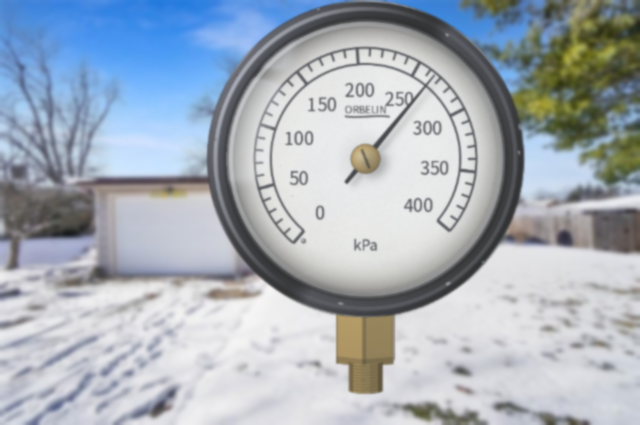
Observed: 265 kPa
